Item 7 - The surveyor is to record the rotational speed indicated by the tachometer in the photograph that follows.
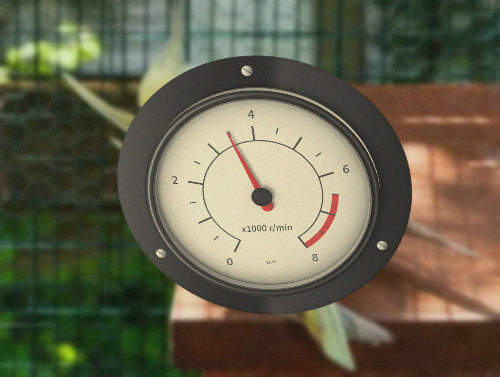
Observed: 3500 rpm
